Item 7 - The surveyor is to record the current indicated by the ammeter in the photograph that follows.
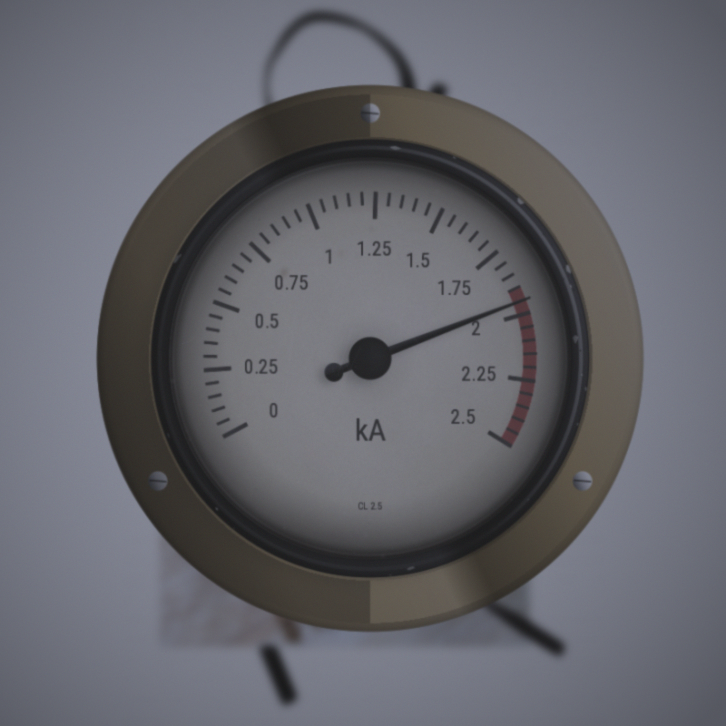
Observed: 1.95 kA
